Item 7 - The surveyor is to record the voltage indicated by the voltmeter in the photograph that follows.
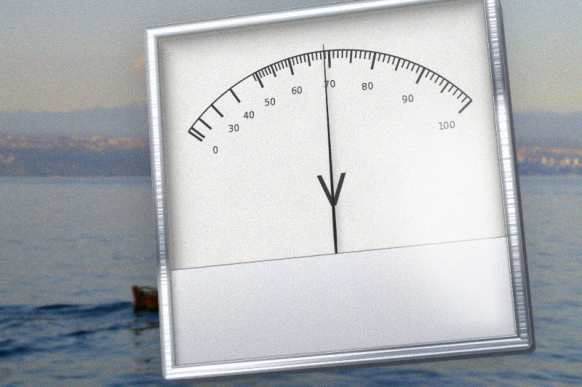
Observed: 69 V
